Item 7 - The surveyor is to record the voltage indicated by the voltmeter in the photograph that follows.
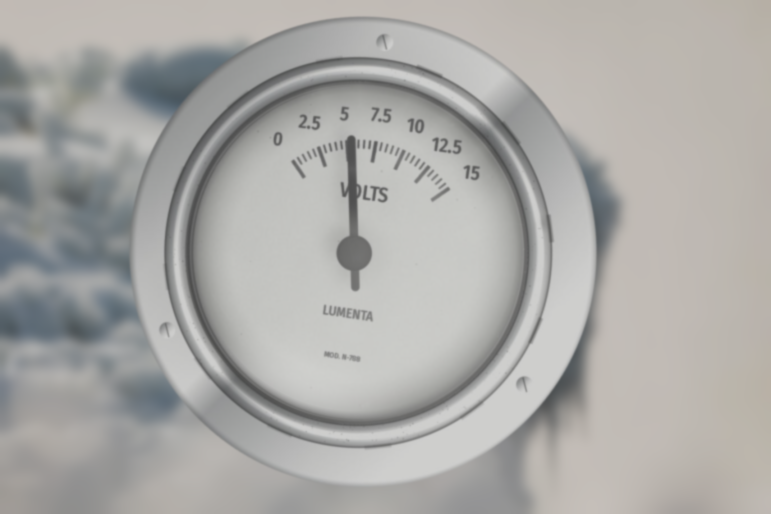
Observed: 5.5 V
